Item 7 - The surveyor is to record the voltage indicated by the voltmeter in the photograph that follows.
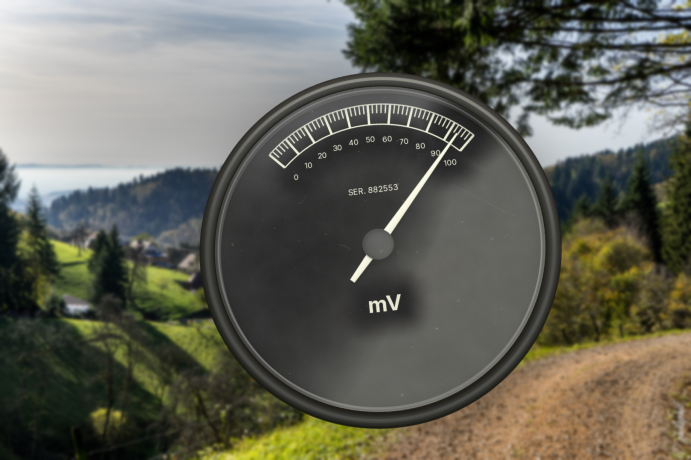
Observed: 94 mV
